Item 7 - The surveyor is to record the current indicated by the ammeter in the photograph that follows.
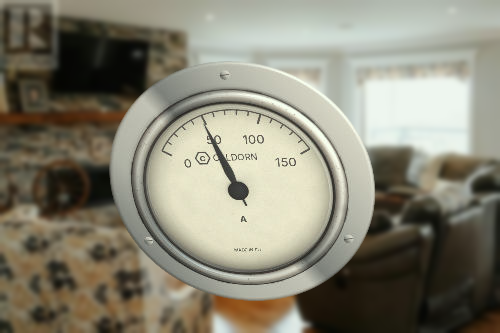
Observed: 50 A
